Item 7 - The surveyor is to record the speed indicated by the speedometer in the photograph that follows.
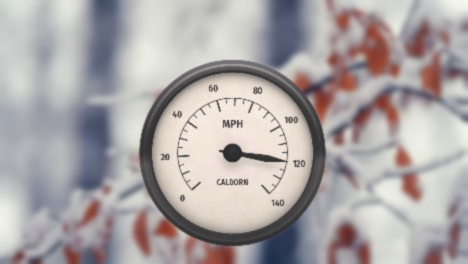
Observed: 120 mph
